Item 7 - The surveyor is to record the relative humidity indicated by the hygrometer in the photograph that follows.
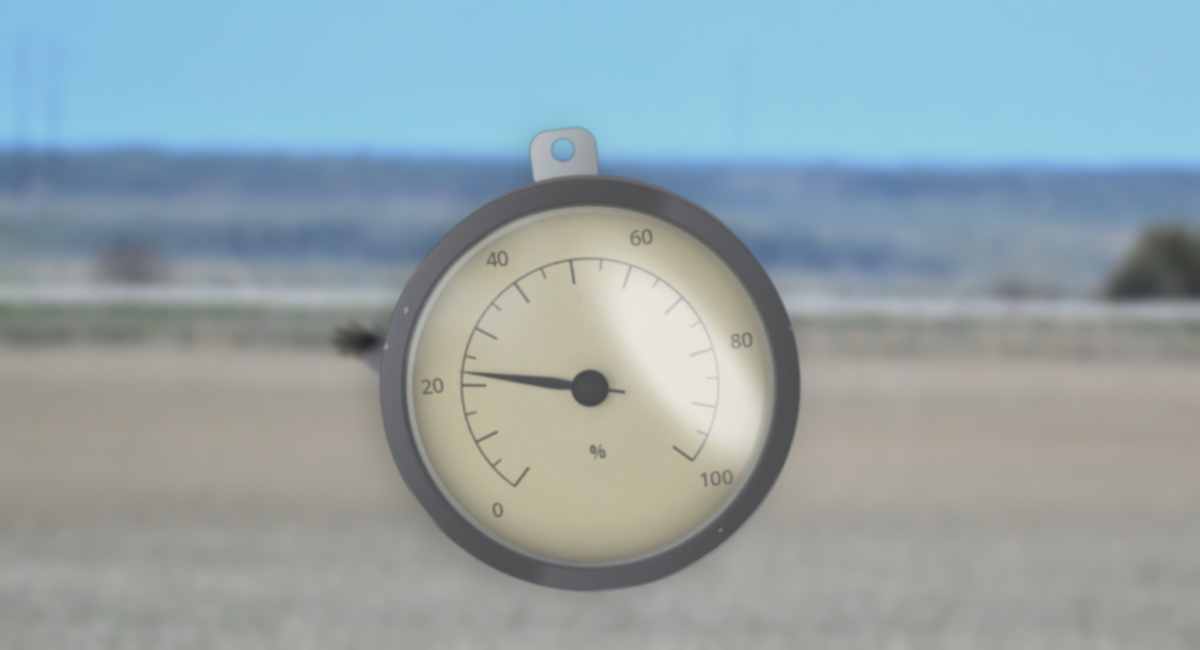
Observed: 22.5 %
